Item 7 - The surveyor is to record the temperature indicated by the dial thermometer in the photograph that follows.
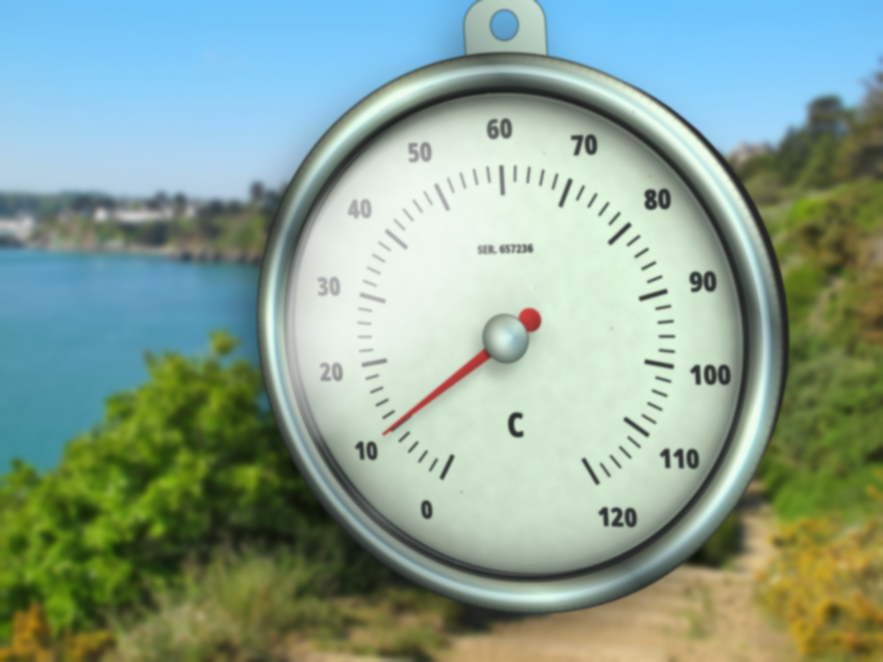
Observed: 10 °C
